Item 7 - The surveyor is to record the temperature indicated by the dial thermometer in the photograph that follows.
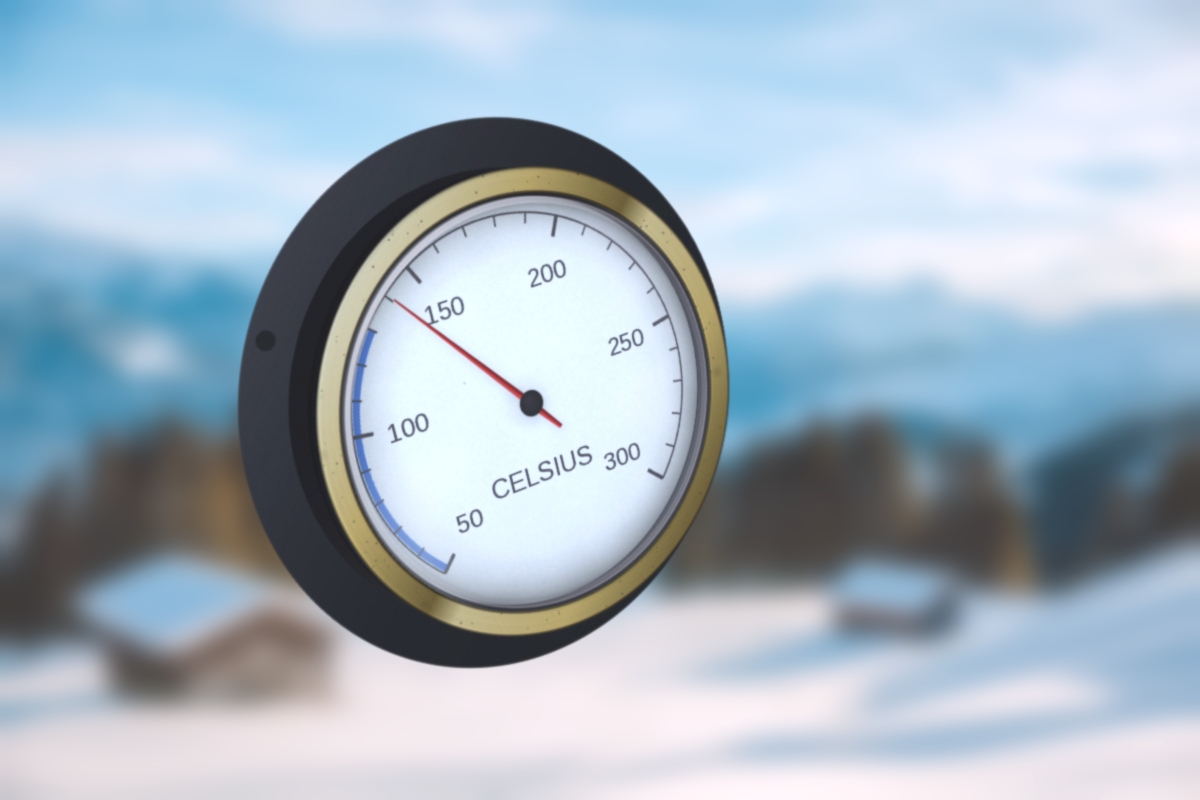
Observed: 140 °C
